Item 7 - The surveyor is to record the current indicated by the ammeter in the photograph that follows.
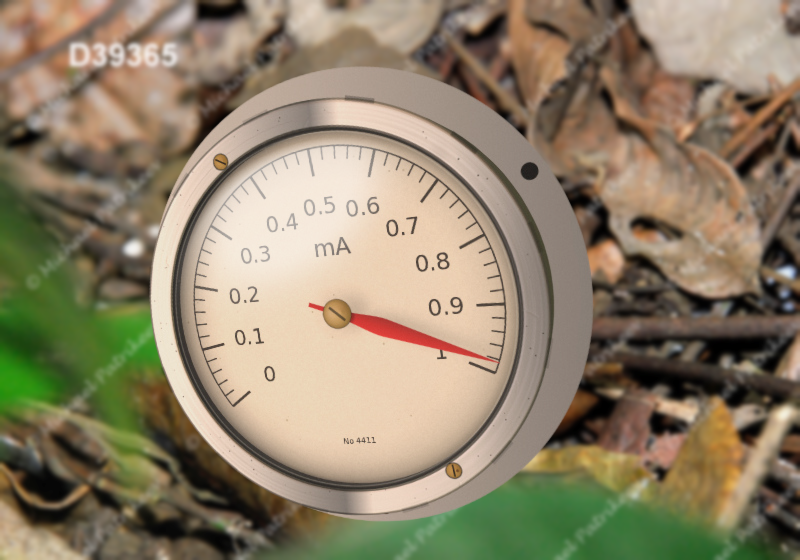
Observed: 0.98 mA
